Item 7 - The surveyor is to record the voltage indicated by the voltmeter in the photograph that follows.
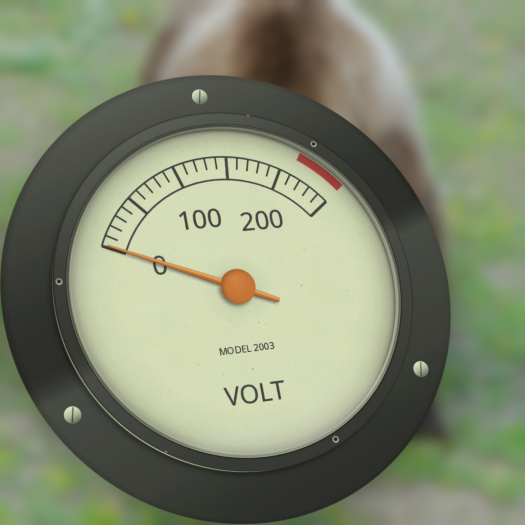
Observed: 0 V
